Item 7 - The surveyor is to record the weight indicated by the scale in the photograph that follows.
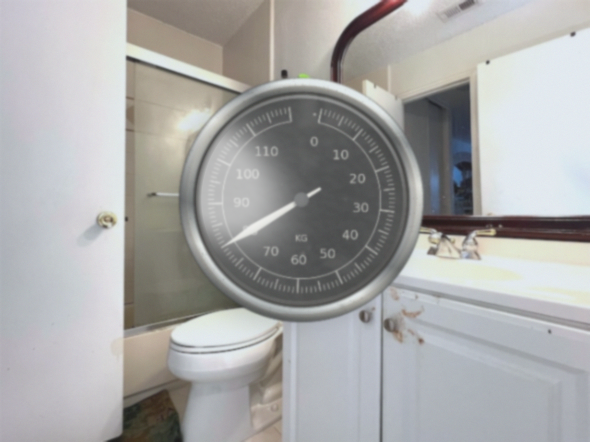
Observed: 80 kg
